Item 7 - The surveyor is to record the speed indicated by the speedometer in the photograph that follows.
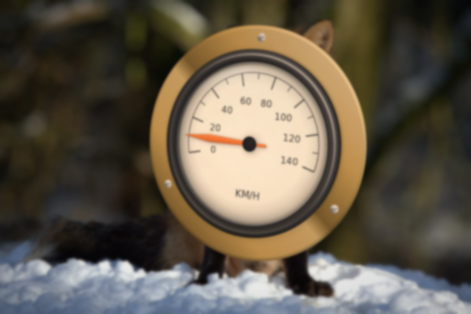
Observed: 10 km/h
